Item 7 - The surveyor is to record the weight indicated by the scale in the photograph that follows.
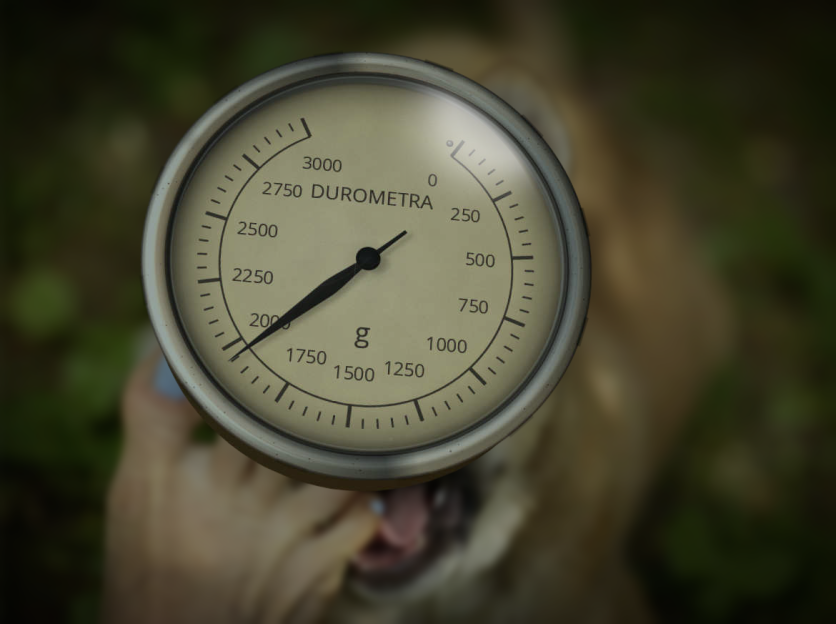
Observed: 1950 g
